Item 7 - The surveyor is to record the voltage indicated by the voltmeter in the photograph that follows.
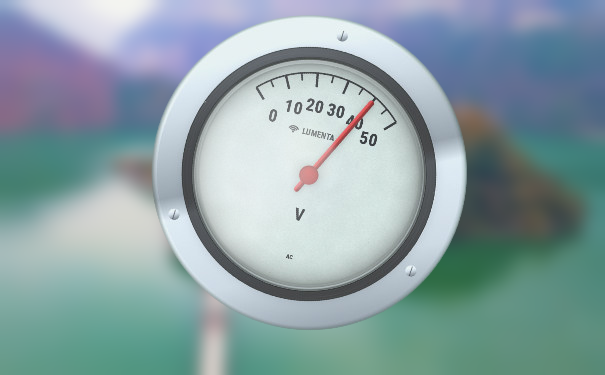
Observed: 40 V
